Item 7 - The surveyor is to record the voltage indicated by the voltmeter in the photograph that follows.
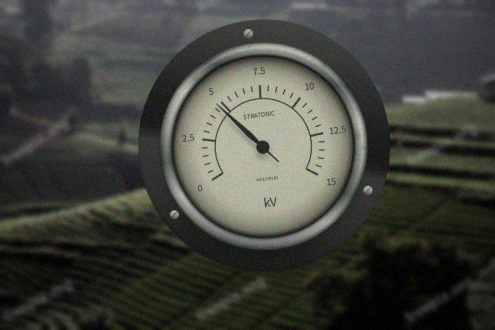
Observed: 4.75 kV
